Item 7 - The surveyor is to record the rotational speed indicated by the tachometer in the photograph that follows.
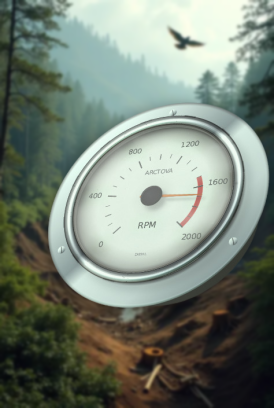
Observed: 1700 rpm
